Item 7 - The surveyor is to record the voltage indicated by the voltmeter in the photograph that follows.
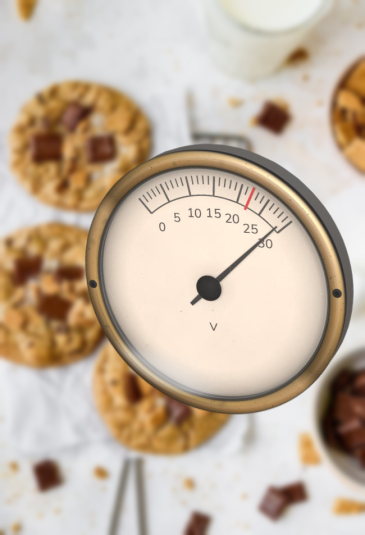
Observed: 29 V
